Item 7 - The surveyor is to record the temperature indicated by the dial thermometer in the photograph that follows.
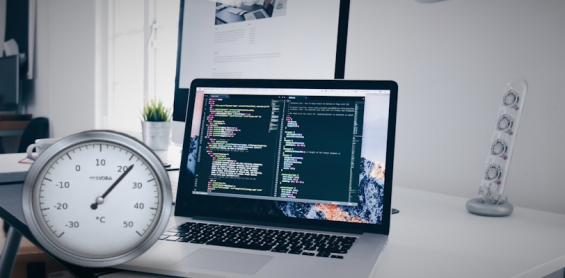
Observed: 22 °C
